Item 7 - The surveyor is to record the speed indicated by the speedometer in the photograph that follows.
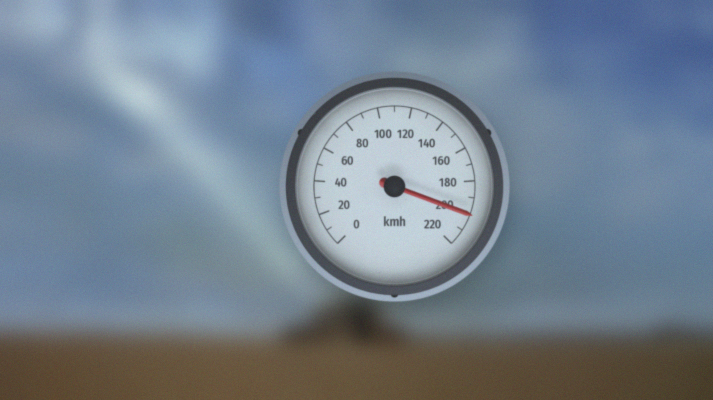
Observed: 200 km/h
